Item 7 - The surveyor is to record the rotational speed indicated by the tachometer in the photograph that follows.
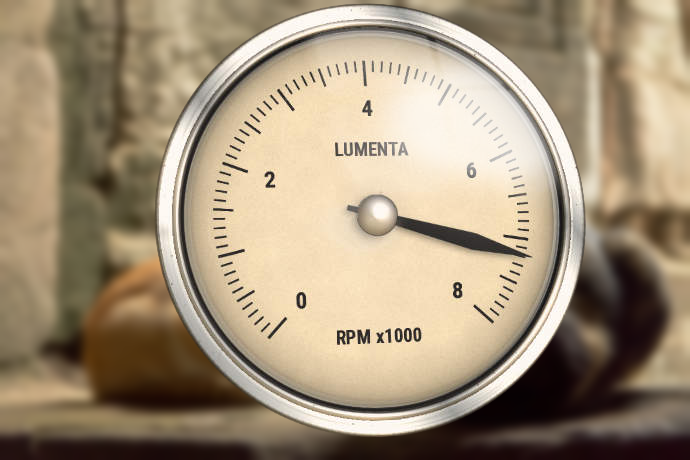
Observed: 7200 rpm
